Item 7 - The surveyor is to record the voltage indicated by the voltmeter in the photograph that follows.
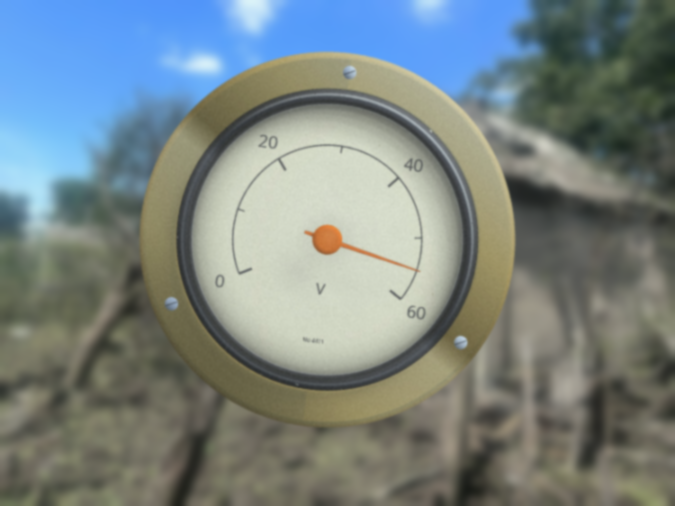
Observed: 55 V
